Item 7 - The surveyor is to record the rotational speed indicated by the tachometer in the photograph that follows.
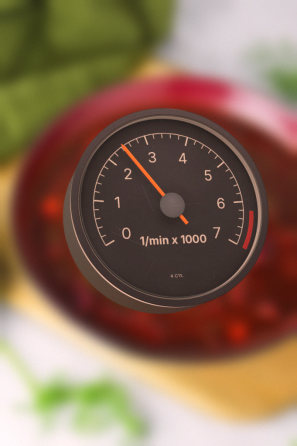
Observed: 2400 rpm
